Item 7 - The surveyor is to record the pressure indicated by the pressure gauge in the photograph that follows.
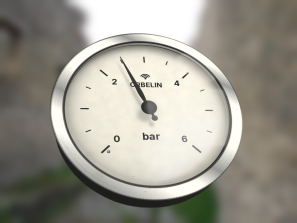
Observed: 2.5 bar
